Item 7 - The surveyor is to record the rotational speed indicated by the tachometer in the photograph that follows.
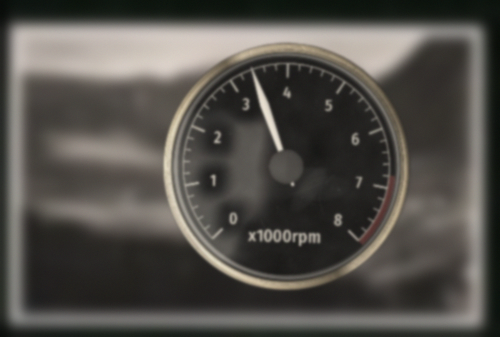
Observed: 3400 rpm
